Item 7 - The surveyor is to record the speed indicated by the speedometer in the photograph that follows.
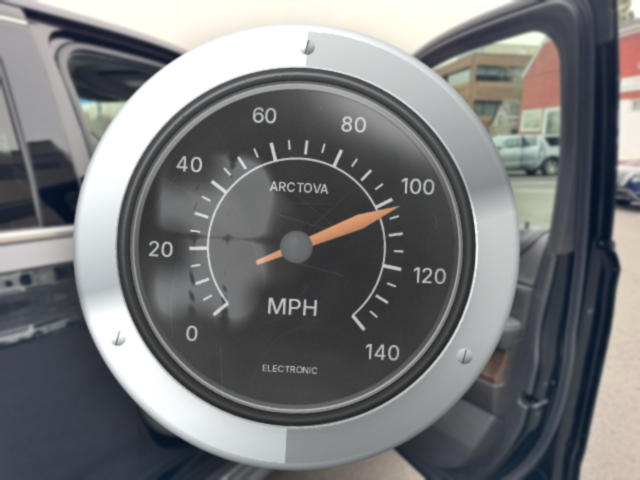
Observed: 102.5 mph
